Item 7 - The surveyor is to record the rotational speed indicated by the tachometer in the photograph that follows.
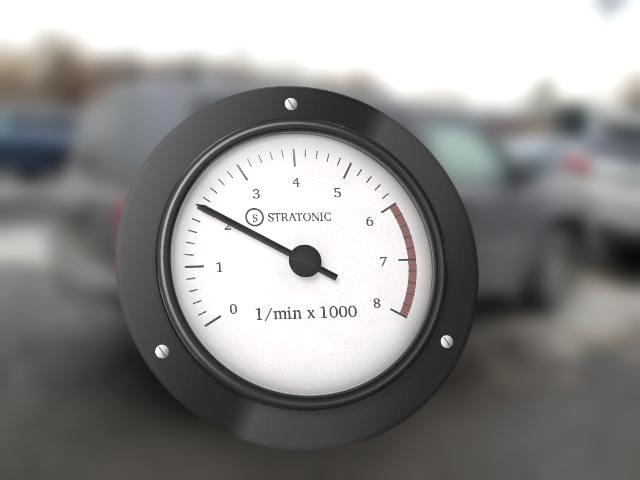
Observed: 2000 rpm
